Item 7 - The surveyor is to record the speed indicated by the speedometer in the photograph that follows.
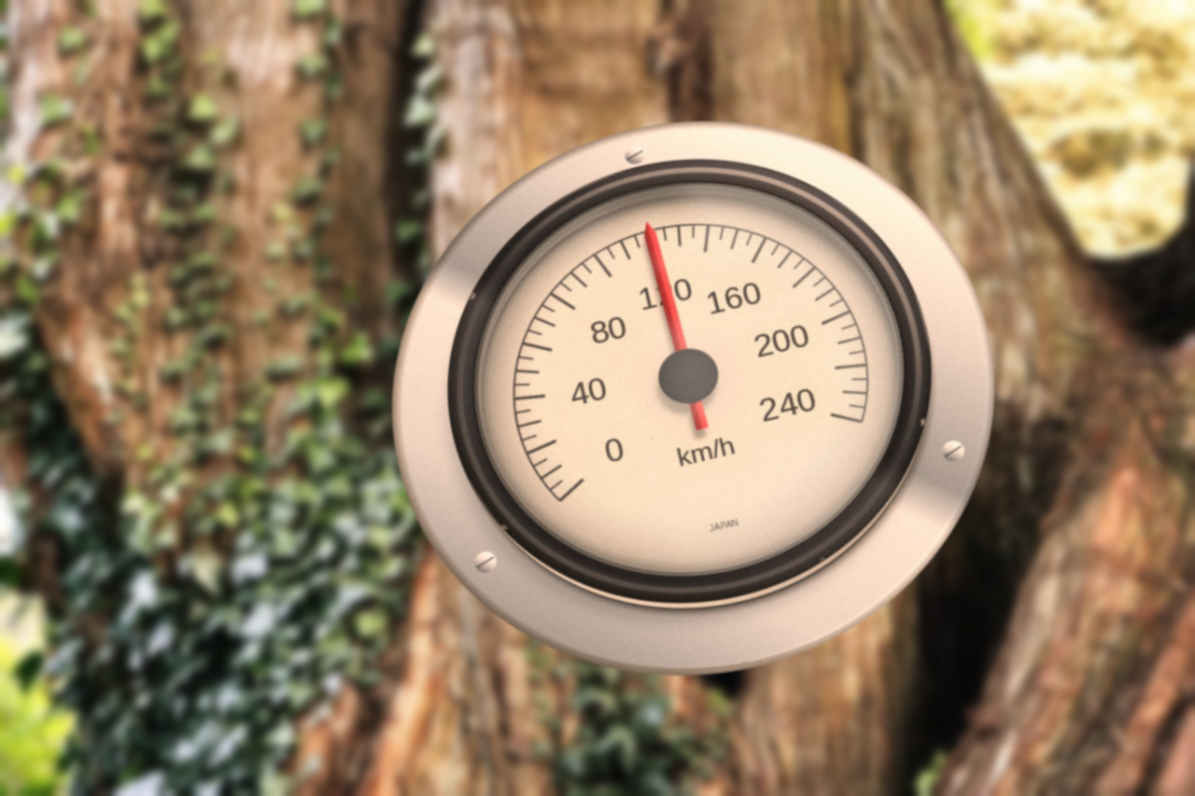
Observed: 120 km/h
